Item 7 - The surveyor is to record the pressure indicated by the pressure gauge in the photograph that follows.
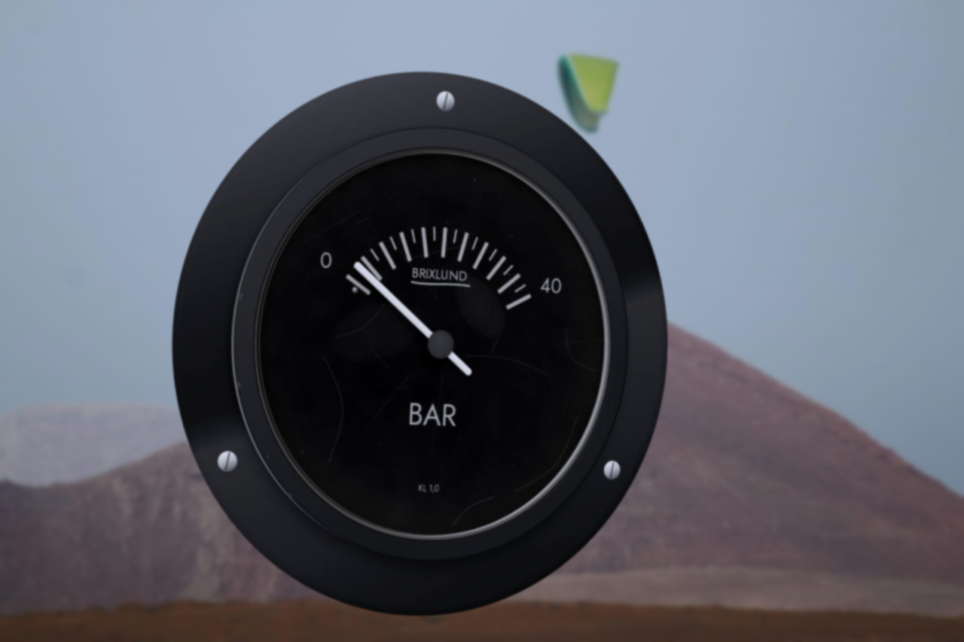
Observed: 2 bar
